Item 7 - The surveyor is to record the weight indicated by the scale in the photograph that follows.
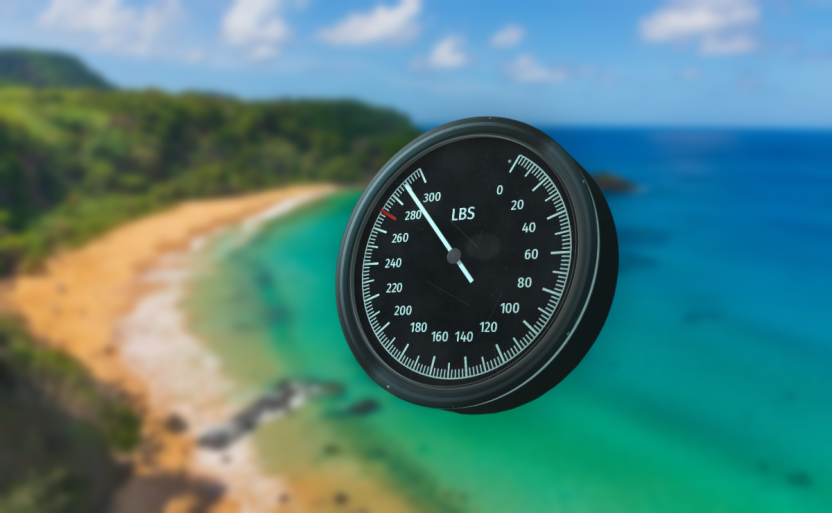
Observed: 290 lb
